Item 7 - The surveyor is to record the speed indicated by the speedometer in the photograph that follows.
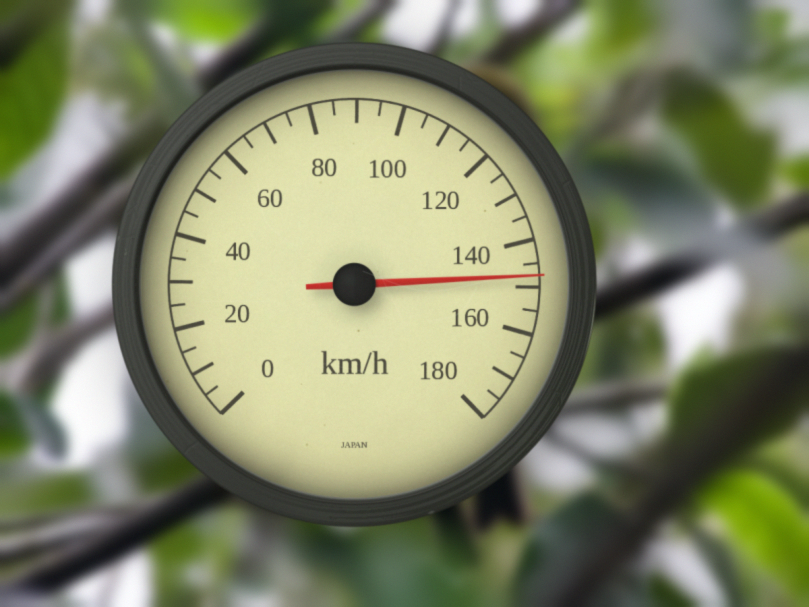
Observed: 147.5 km/h
